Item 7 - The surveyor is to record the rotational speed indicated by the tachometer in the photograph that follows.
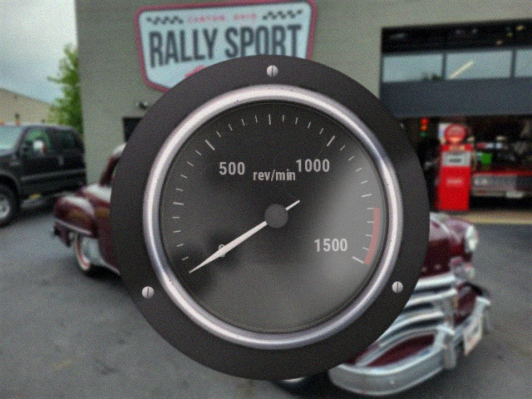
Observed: 0 rpm
